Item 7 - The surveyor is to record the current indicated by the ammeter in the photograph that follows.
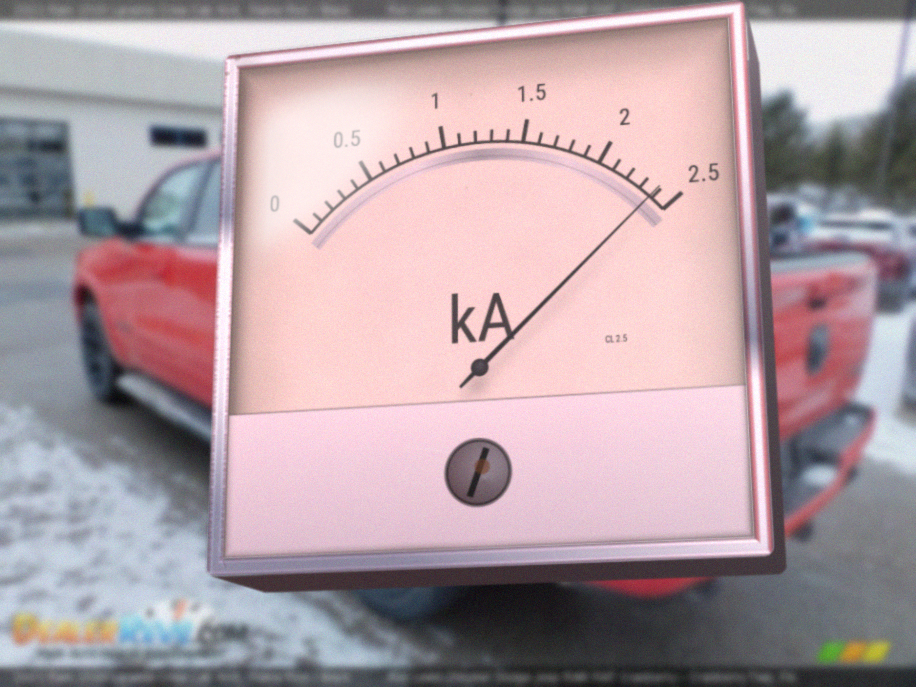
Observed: 2.4 kA
